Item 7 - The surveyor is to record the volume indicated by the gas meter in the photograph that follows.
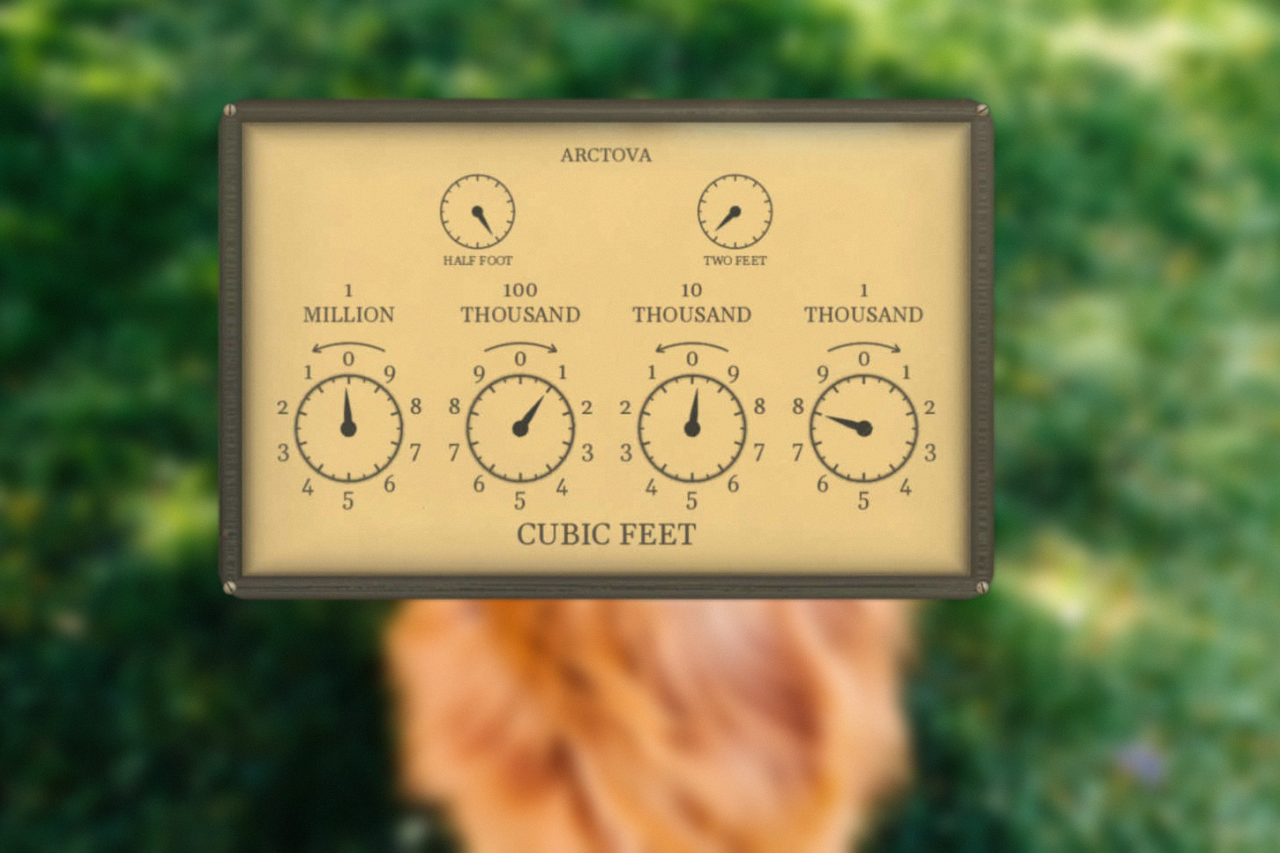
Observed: 9800 ft³
